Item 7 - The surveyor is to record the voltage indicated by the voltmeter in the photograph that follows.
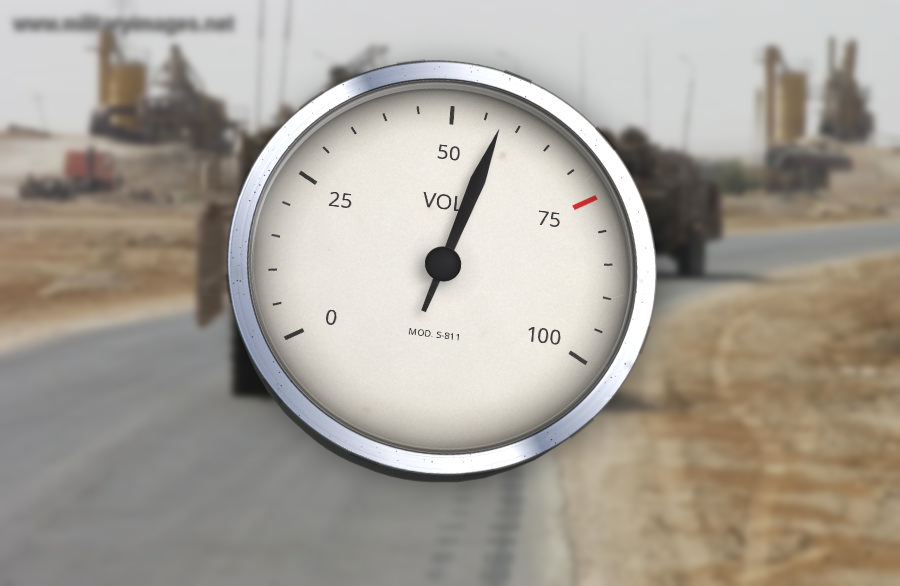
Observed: 57.5 V
